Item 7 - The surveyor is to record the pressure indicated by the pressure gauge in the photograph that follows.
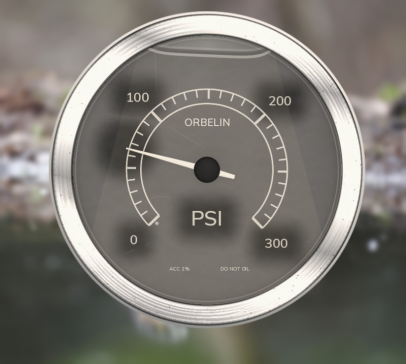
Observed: 65 psi
